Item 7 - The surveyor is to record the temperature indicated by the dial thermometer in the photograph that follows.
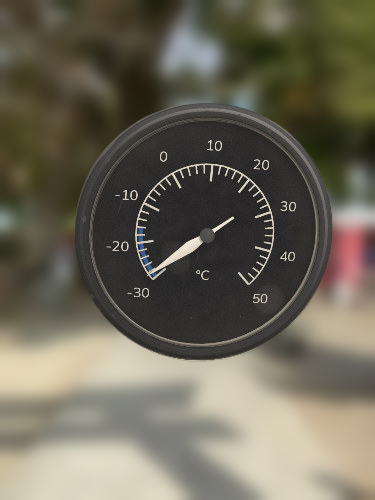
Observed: -28 °C
